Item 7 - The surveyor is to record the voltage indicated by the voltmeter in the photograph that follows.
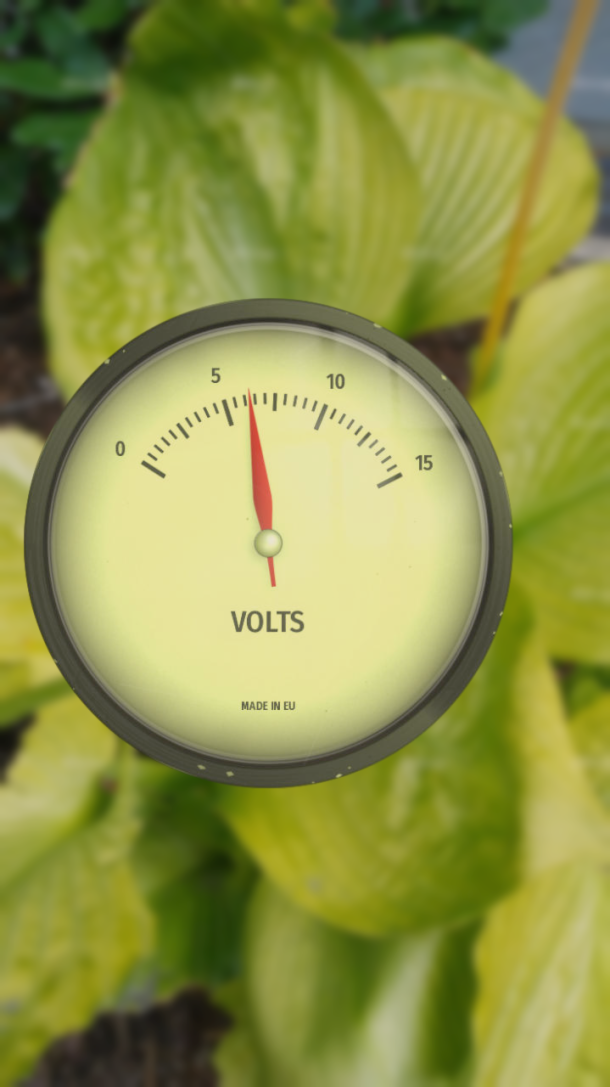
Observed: 6.25 V
